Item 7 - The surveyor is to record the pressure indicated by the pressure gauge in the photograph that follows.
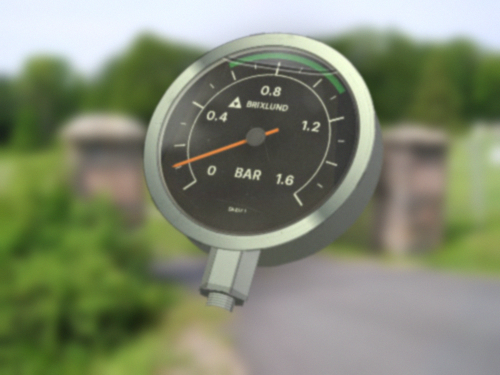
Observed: 0.1 bar
